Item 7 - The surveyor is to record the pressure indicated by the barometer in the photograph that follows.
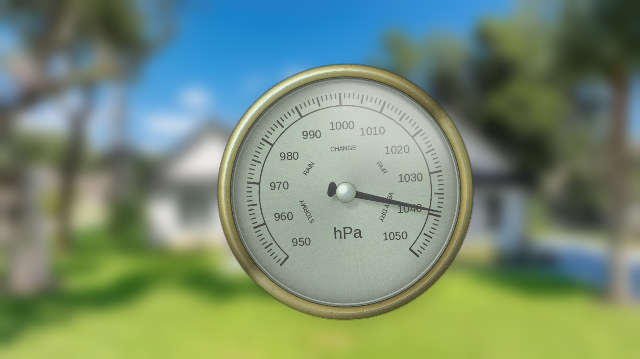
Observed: 1039 hPa
